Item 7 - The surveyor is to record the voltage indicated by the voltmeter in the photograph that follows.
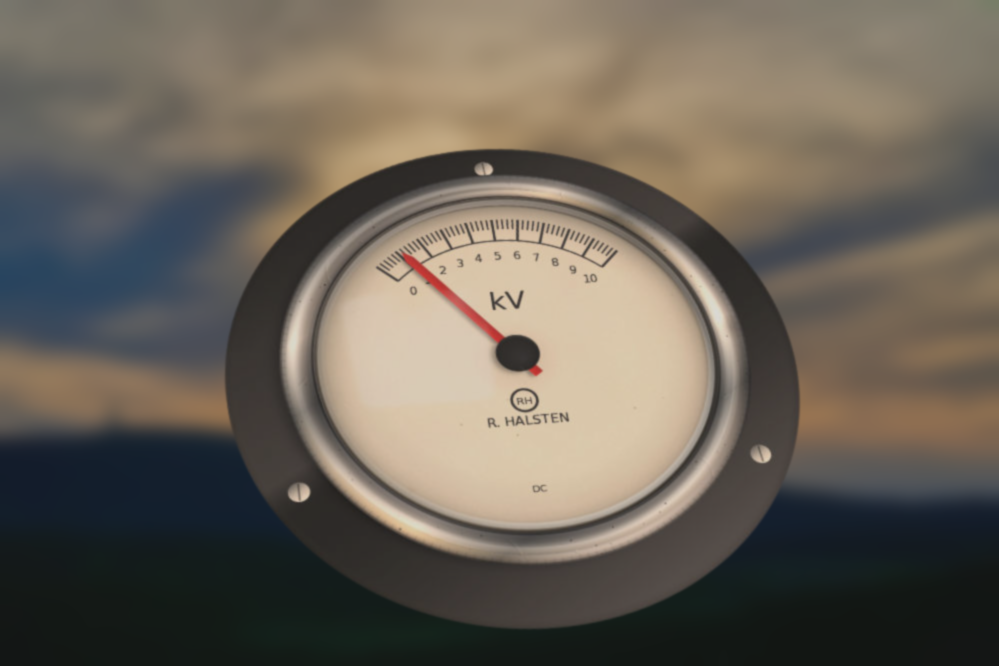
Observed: 1 kV
